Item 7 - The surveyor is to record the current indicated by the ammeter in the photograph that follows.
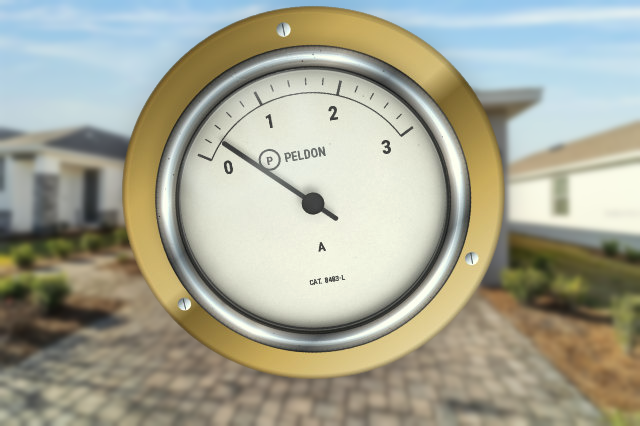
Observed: 0.3 A
